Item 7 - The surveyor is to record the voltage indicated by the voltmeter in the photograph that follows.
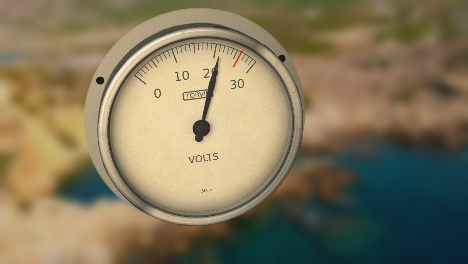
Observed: 21 V
